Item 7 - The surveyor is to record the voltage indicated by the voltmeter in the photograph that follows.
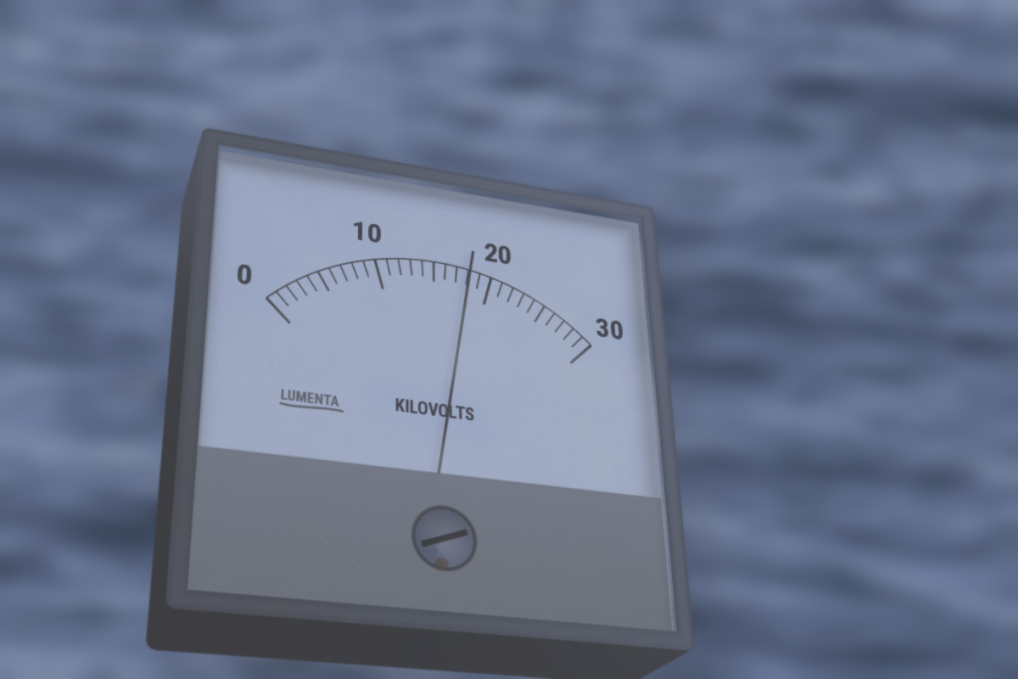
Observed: 18 kV
